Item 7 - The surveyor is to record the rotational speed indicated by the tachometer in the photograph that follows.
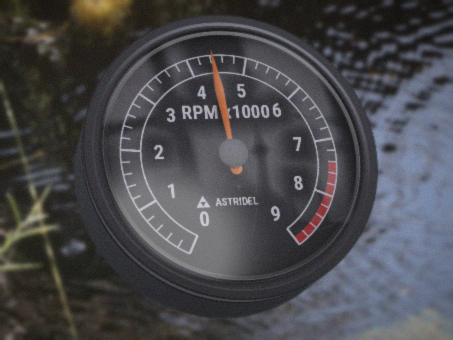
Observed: 4400 rpm
